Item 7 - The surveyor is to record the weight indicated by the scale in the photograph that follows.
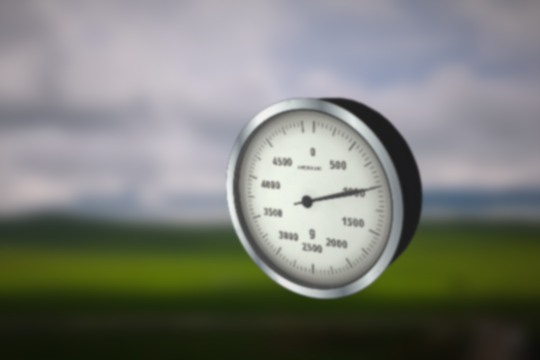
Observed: 1000 g
